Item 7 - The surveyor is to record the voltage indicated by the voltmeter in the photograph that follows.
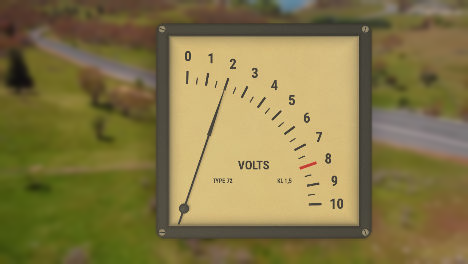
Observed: 2 V
